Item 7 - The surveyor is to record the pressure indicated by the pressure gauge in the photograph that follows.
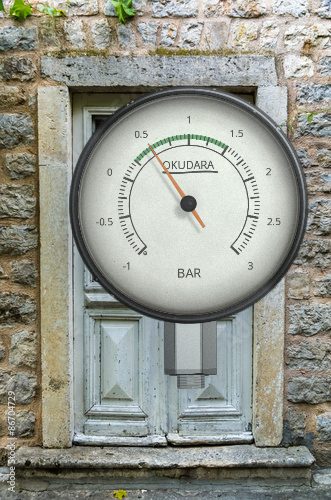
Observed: 0.5 bar
